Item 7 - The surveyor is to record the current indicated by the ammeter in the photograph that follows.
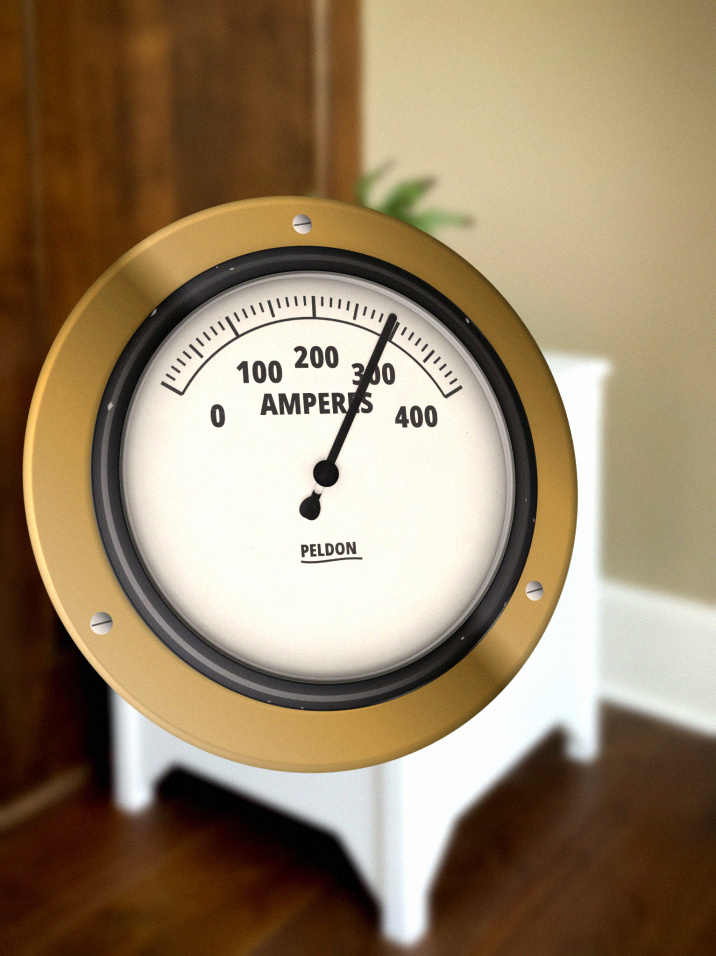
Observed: 290 A
